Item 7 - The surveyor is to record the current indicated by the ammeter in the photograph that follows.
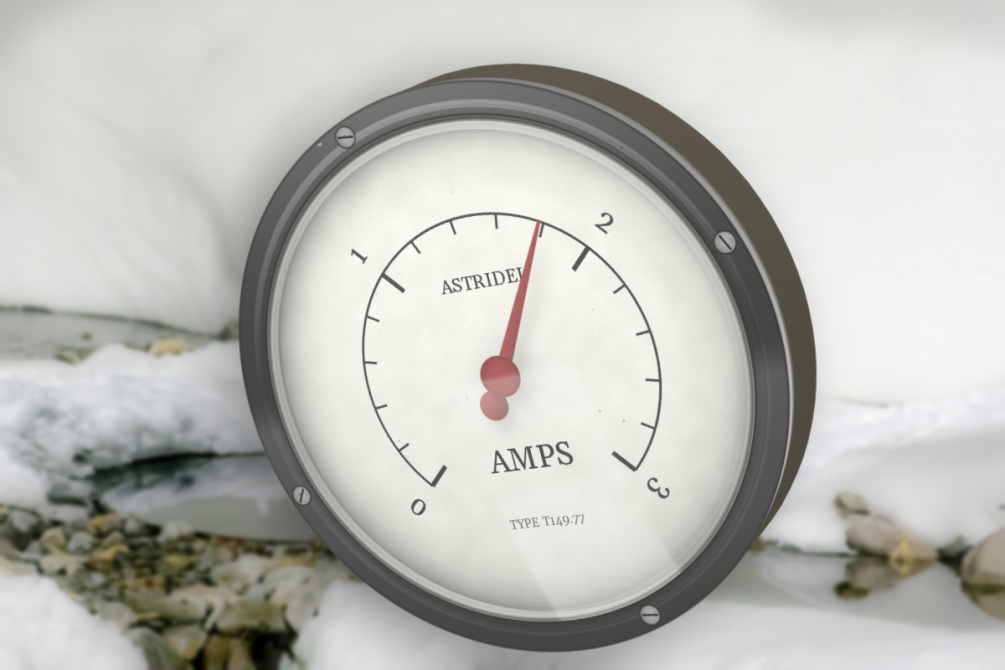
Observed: 1.8 A
